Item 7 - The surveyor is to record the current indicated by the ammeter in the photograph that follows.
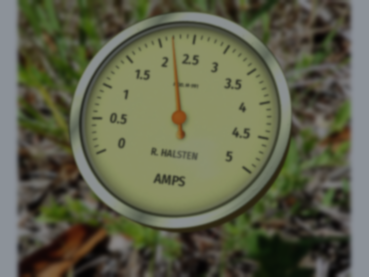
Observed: 2.2 A
